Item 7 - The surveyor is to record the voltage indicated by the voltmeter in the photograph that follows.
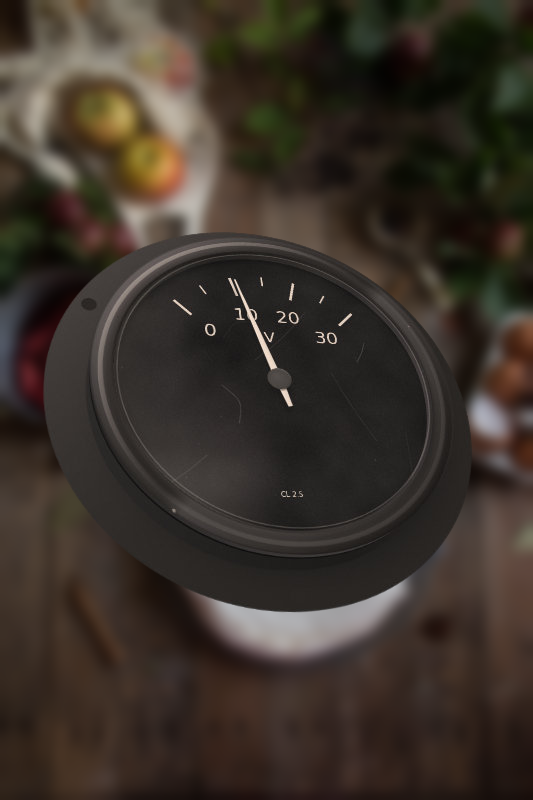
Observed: 10 V
